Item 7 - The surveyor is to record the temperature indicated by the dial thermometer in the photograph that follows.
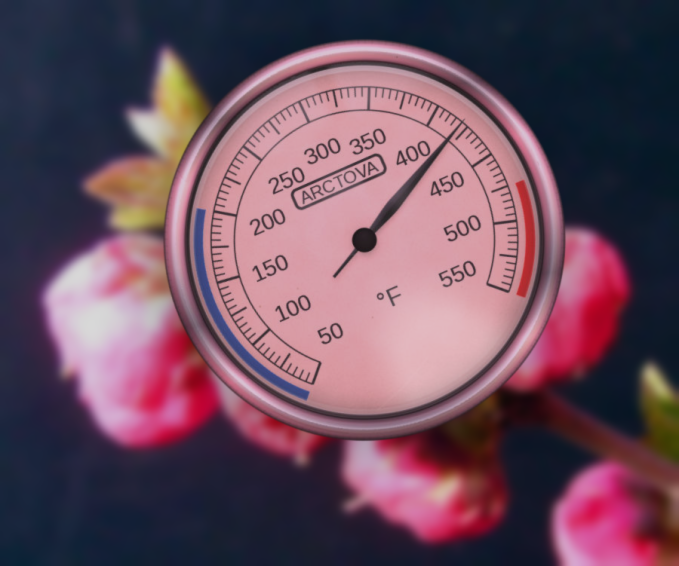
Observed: 420 °F
